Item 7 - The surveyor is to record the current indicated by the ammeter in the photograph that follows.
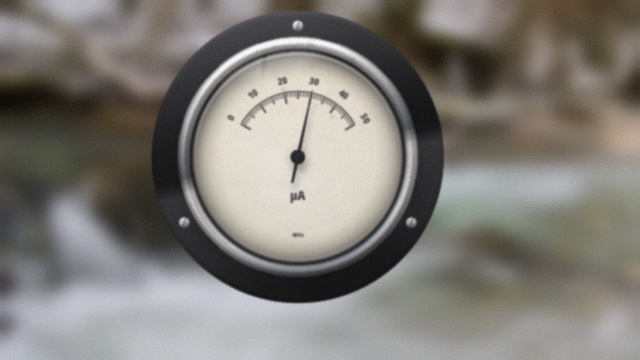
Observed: 30 µA
